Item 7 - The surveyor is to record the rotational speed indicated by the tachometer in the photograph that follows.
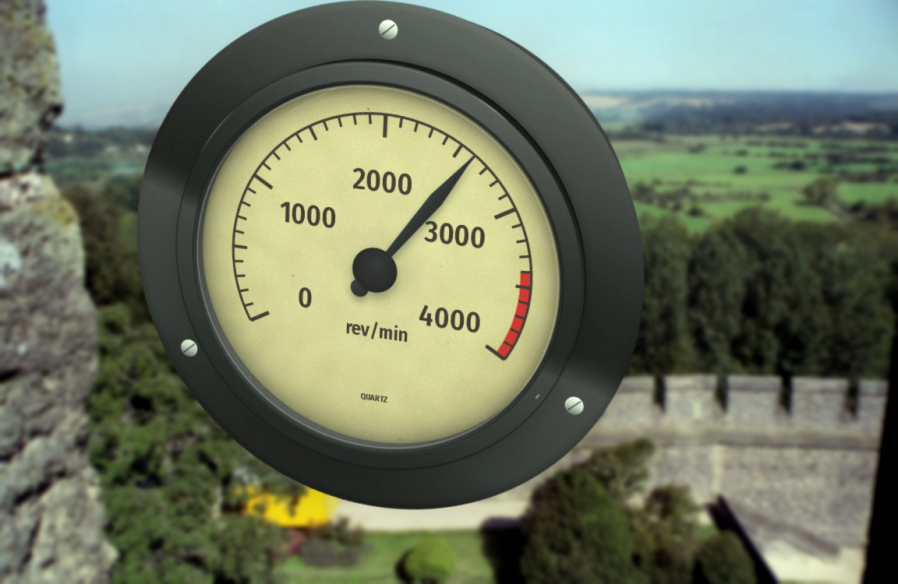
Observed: 2600 rpm
